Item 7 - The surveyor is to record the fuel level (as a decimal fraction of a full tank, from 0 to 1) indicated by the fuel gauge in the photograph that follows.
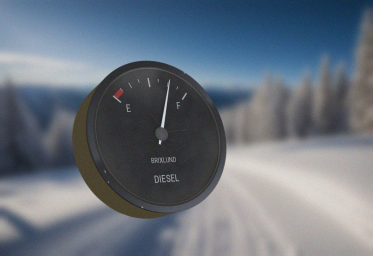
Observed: 0.75
